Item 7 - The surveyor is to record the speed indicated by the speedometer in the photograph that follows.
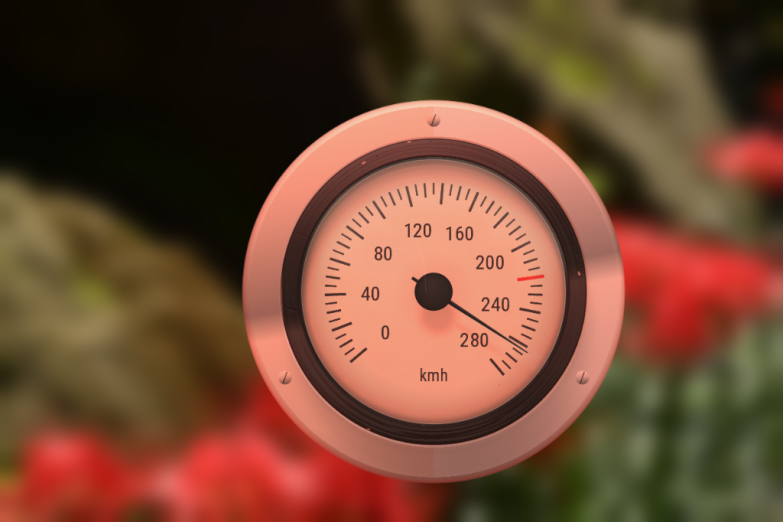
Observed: 262.5 km/h
